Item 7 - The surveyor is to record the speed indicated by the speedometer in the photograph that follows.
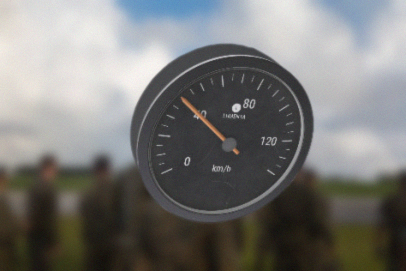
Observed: 40 km/h
